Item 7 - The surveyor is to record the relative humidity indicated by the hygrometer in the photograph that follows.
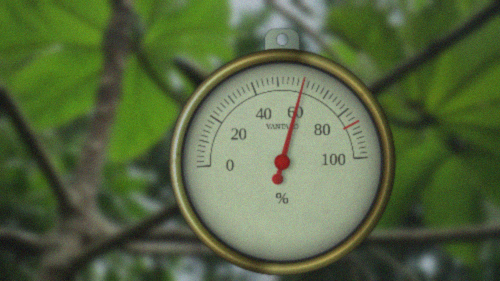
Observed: 60 %
